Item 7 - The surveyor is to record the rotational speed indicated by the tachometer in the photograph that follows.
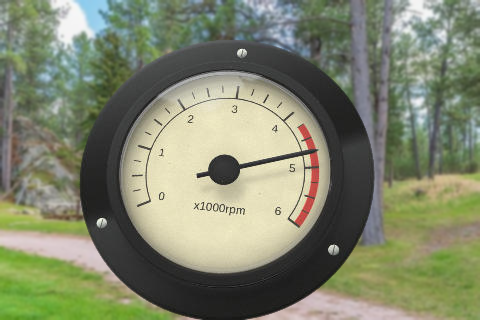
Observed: 4750 rpm
